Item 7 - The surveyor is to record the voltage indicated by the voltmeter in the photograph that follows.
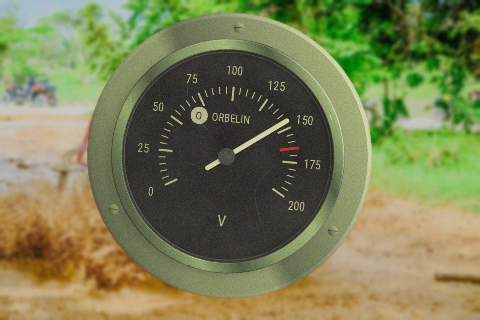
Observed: 145 V
